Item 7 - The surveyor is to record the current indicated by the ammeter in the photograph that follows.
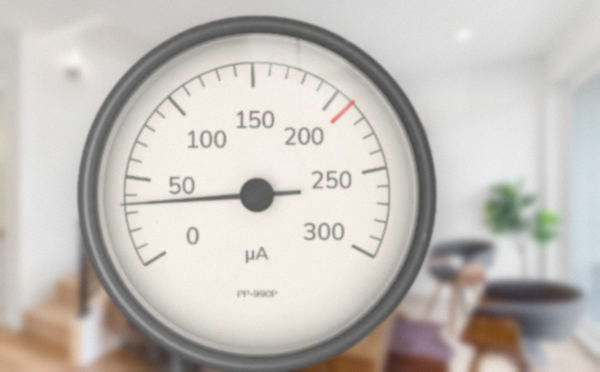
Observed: 35 µA
